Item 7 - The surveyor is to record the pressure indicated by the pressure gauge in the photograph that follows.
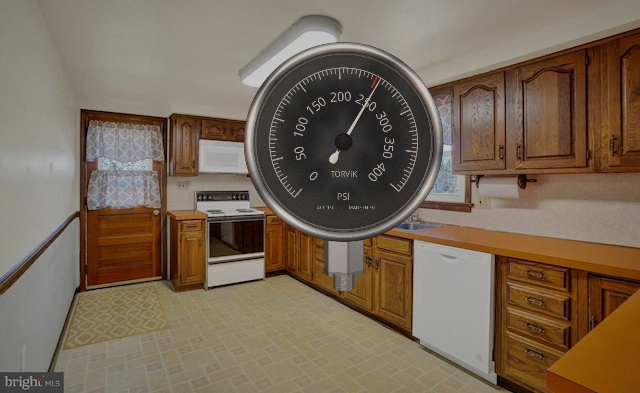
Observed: 250 psi
